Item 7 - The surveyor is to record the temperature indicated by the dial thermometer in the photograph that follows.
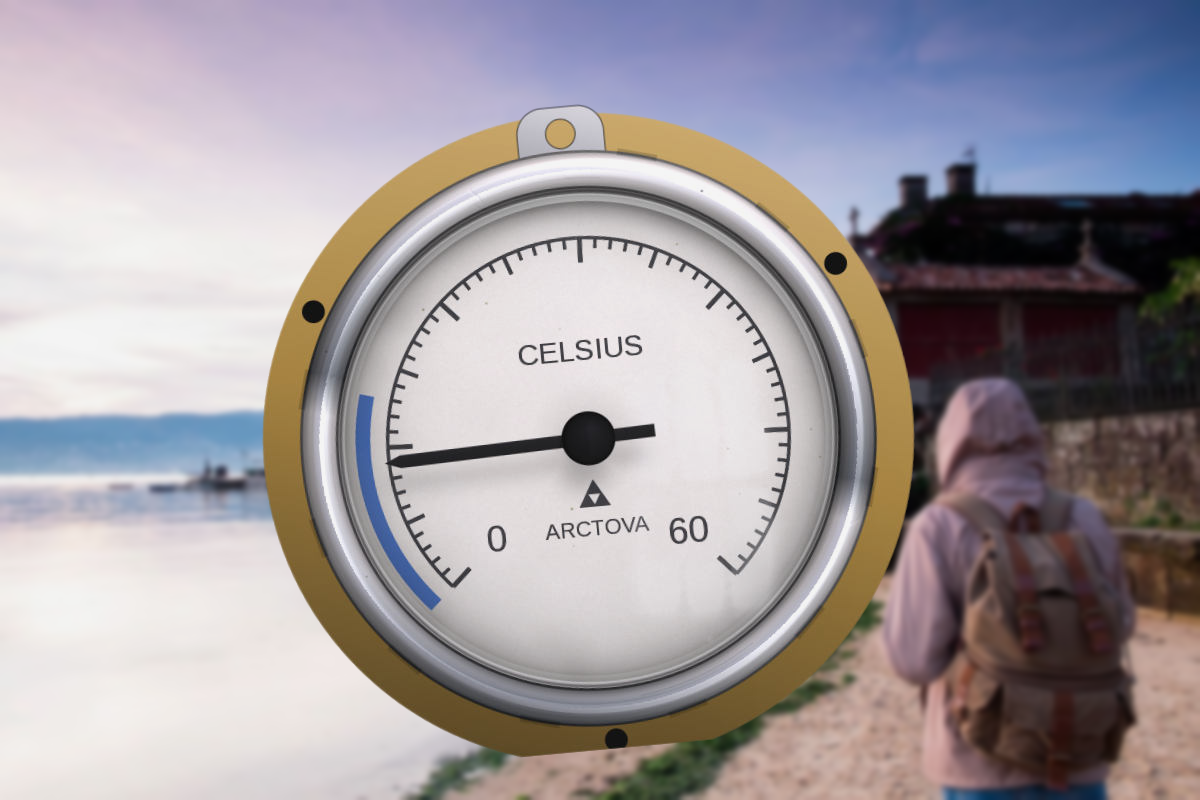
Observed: 9 °C
